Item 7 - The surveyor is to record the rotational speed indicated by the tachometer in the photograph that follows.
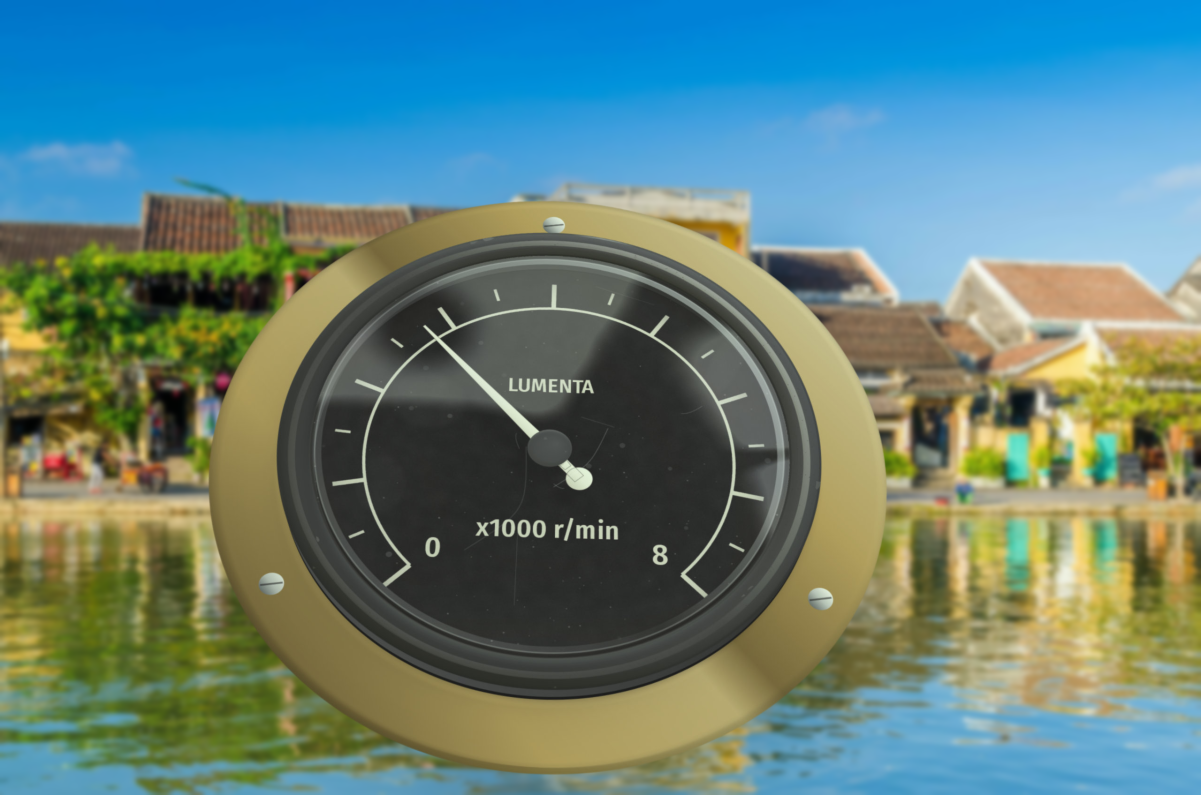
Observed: 2750 rpm
